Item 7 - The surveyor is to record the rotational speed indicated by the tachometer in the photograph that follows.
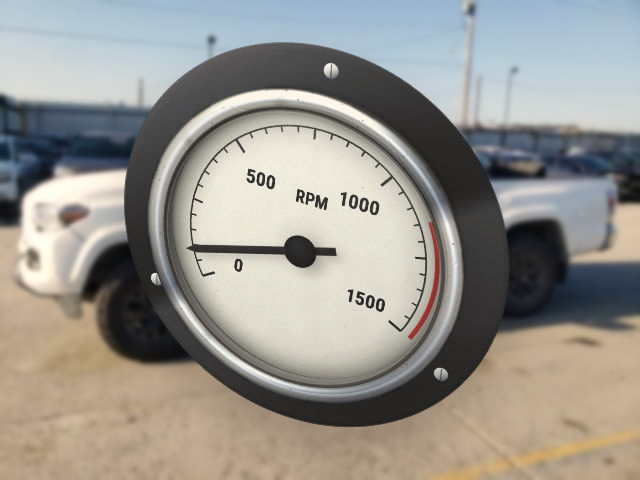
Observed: 100 rpm
